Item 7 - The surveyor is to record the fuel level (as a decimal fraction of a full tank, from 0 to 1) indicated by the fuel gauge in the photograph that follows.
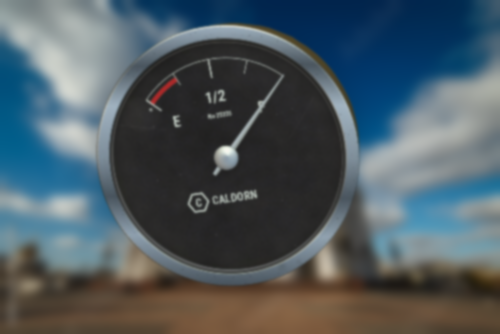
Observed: 1
